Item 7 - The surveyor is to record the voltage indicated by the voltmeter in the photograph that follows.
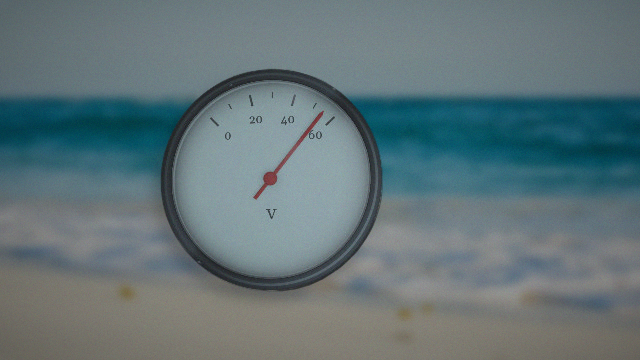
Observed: 55 V
